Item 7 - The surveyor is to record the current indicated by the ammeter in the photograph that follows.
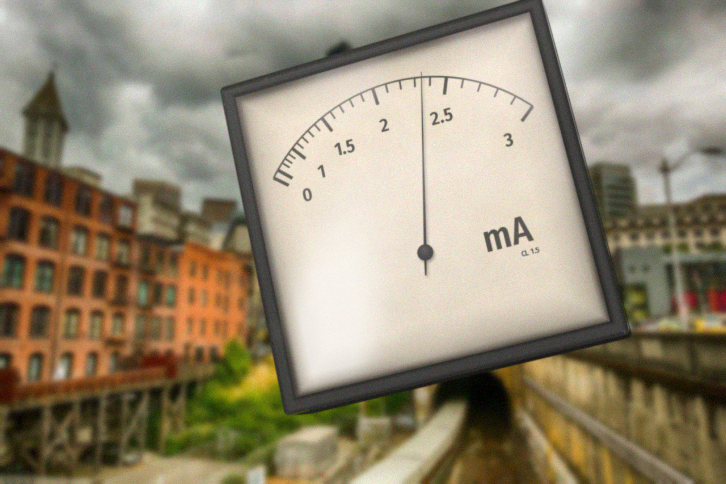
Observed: 2.35 mA
